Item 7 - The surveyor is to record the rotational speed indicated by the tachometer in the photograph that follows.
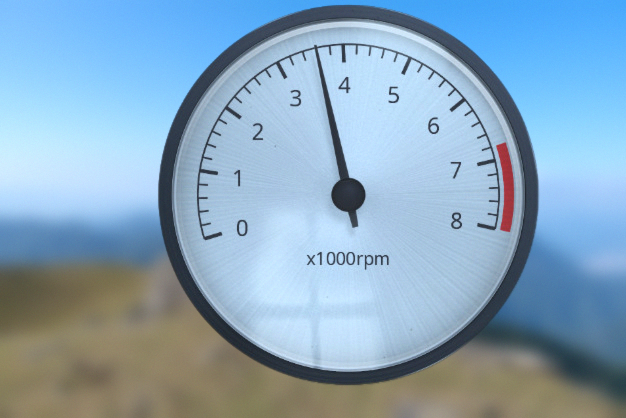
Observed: 3600 rpm
